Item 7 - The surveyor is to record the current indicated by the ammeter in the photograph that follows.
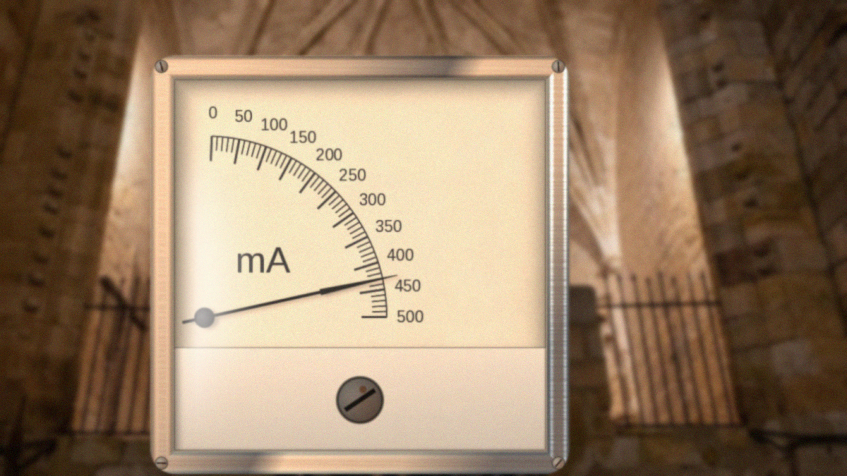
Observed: 430 mA
